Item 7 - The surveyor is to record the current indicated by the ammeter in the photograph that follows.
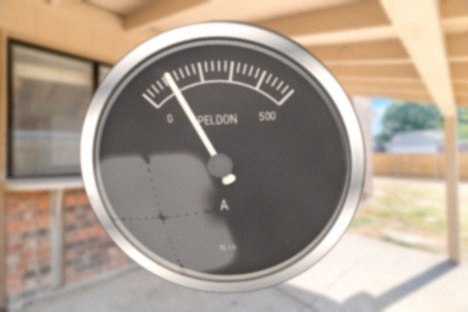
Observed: 100 A
